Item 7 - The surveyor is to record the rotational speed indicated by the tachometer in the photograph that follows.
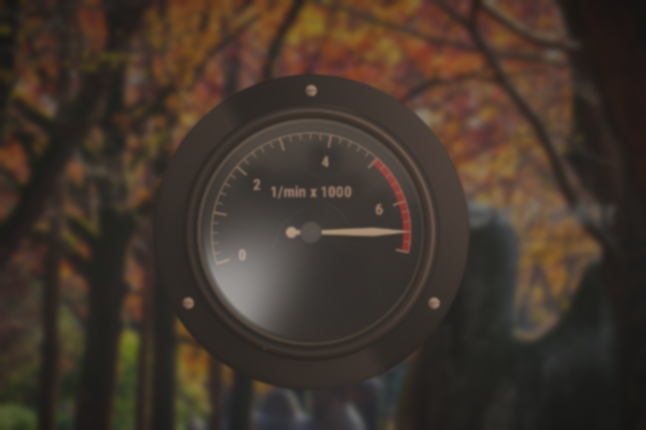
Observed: 6600 rpm
